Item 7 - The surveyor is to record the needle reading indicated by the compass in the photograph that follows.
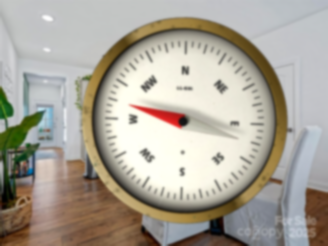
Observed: 285 °
